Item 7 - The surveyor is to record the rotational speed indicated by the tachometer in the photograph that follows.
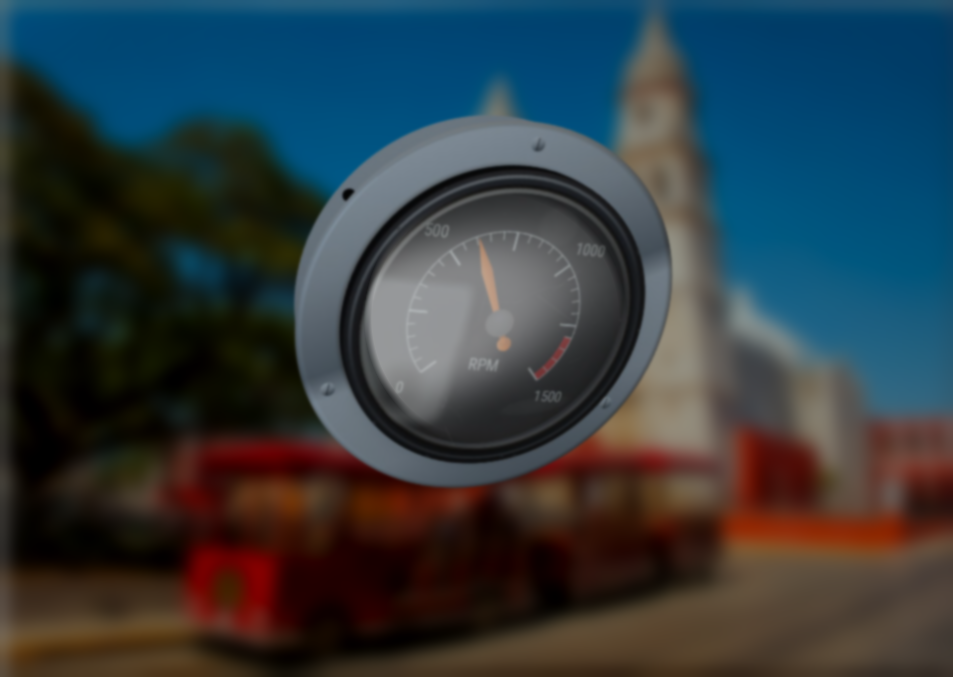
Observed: 600 rpm
